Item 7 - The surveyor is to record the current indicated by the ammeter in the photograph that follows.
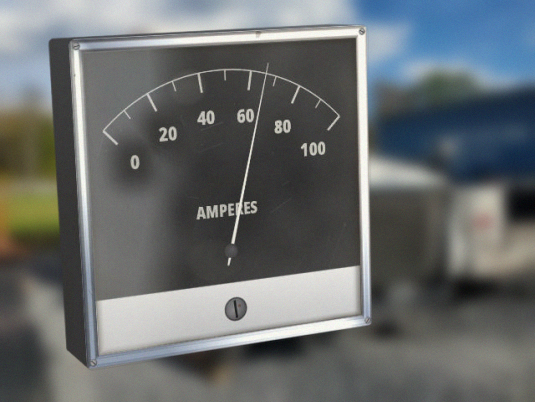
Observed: 65 A
